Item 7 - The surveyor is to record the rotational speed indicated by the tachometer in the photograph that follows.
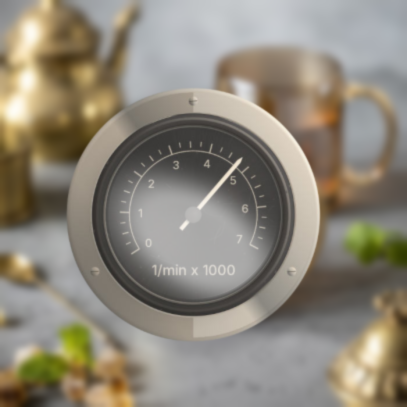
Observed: 4750 rpm
